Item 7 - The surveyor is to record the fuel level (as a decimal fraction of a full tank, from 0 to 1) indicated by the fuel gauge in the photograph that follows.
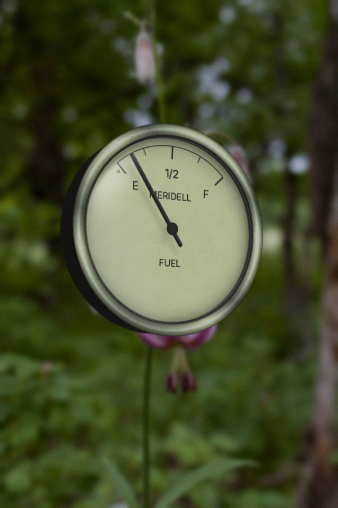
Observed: 0.125
